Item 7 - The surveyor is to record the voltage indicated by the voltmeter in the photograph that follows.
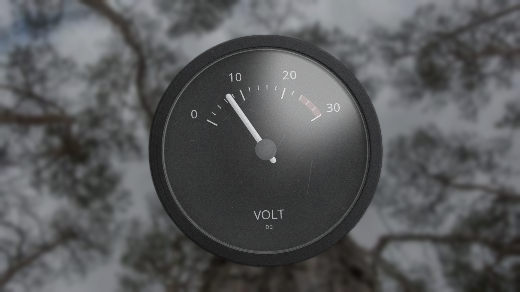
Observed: 7 V
